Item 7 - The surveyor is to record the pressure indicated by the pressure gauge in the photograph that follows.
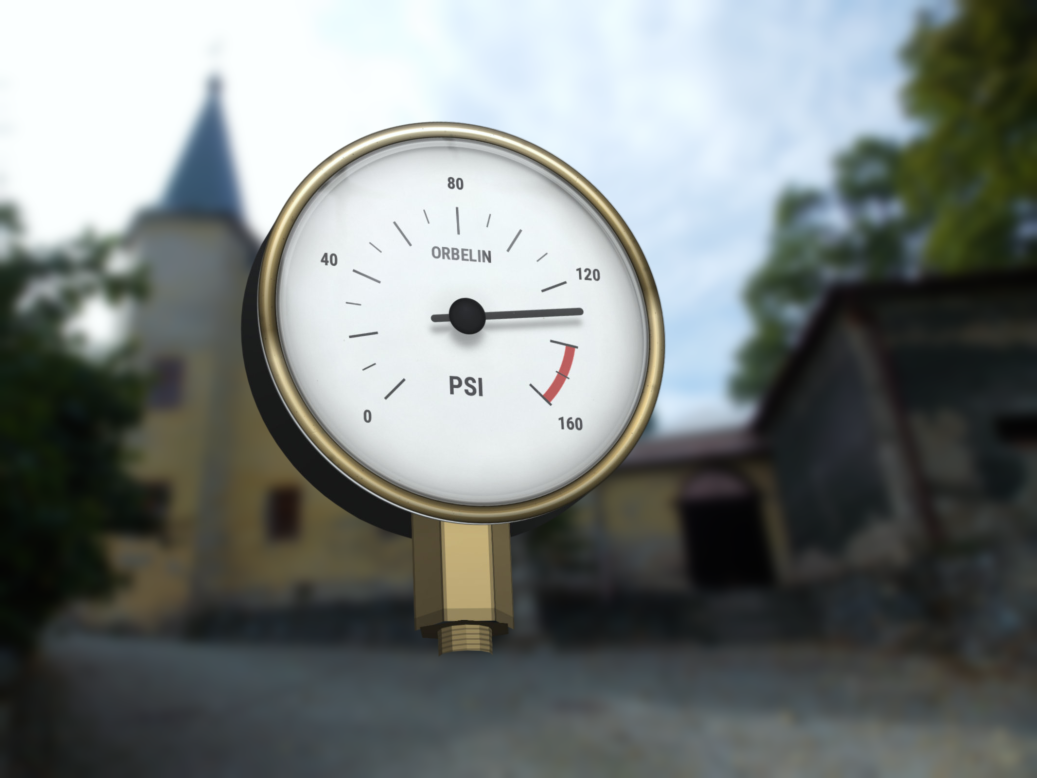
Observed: 130 psi
